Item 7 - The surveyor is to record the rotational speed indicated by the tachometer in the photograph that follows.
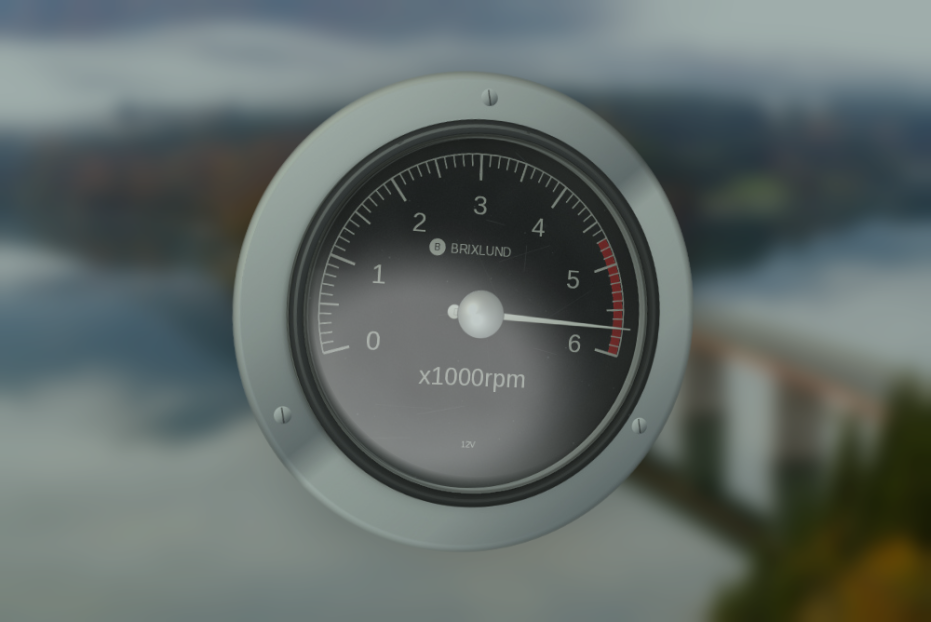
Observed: 5700 rpm
